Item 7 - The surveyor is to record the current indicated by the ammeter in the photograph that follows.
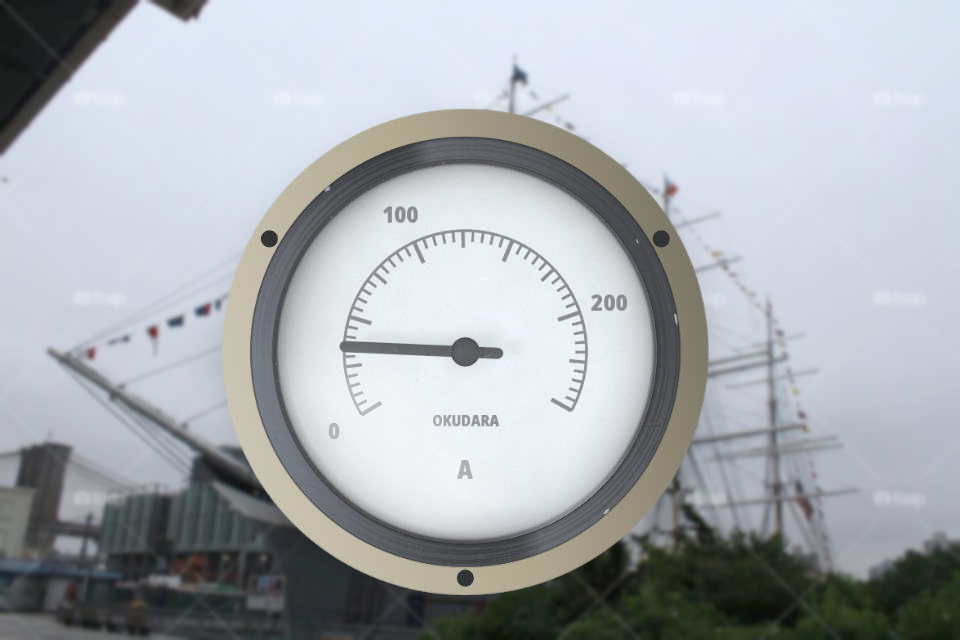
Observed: 35 A
